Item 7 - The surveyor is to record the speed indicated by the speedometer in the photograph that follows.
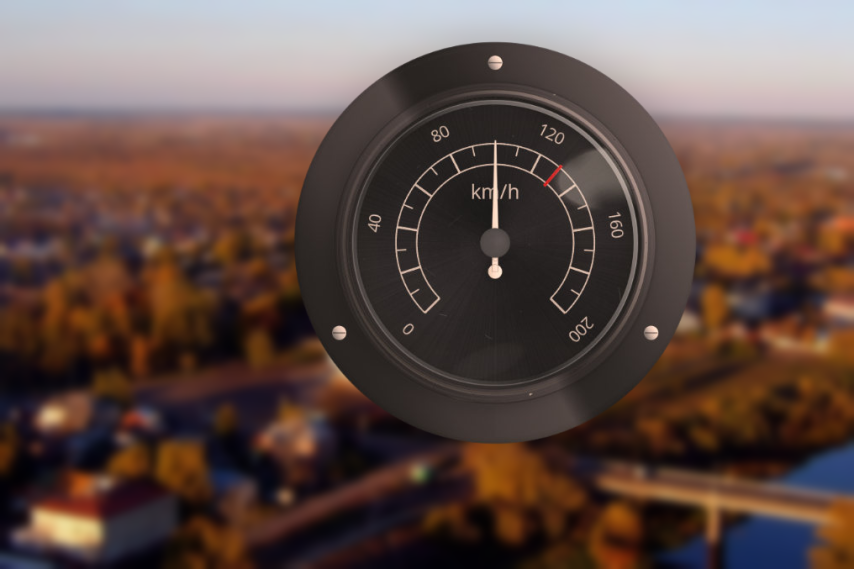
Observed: 100 km/h
